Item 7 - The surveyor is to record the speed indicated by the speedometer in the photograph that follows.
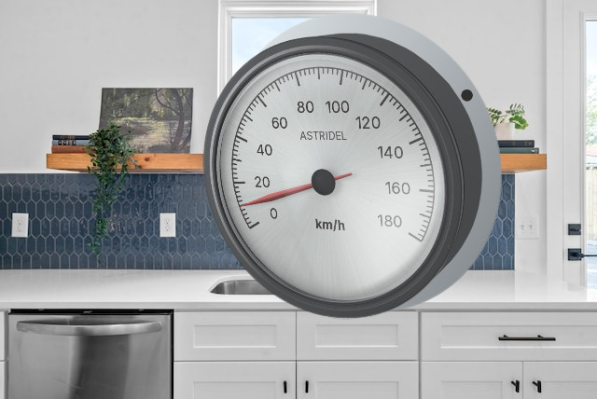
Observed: 10 km/h
